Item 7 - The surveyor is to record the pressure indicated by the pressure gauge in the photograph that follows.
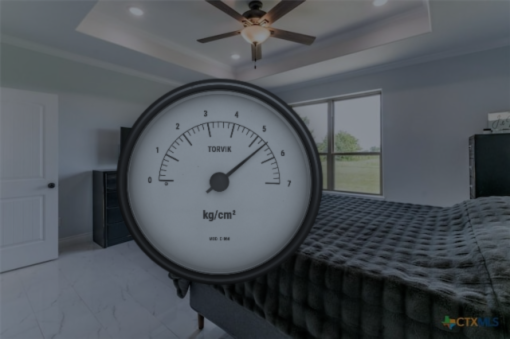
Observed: 5.4 kg/cm²
